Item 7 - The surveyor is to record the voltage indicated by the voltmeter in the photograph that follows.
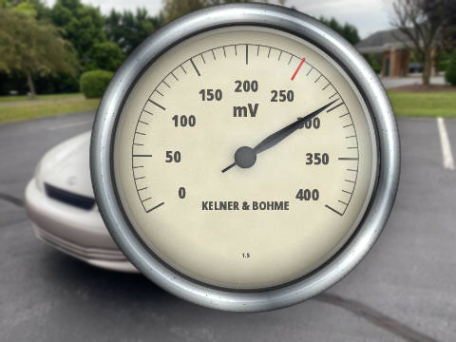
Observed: 295 mV
